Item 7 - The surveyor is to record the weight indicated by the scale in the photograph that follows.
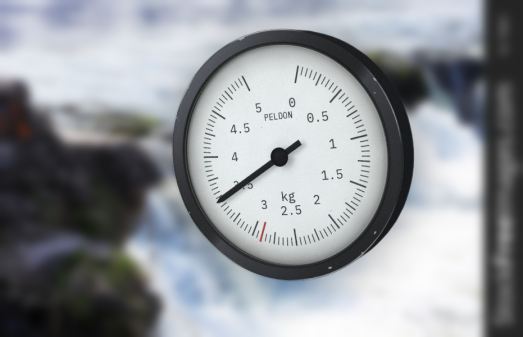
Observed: 3.5 kg
